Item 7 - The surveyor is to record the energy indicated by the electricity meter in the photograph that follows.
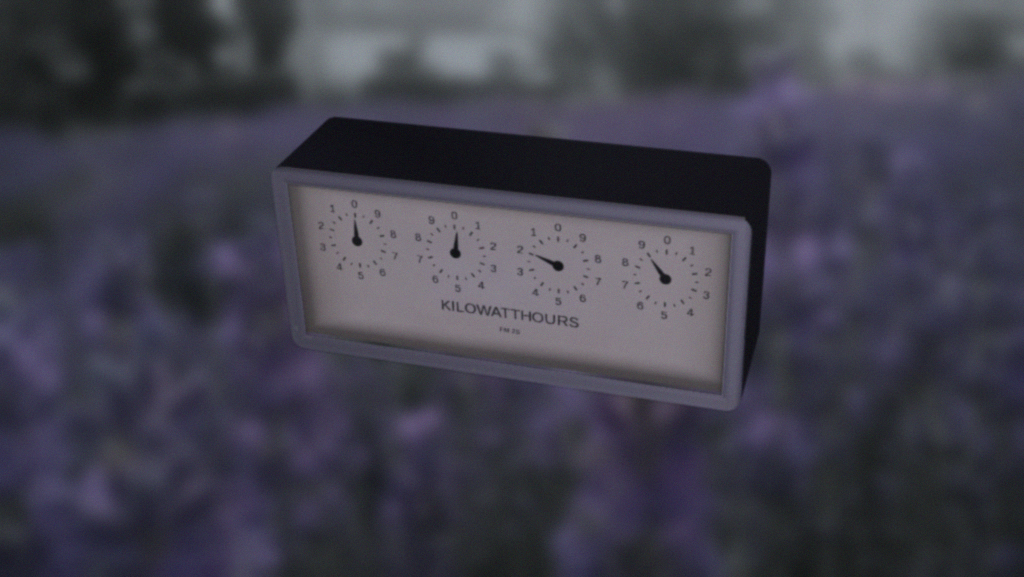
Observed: 19 kWh
